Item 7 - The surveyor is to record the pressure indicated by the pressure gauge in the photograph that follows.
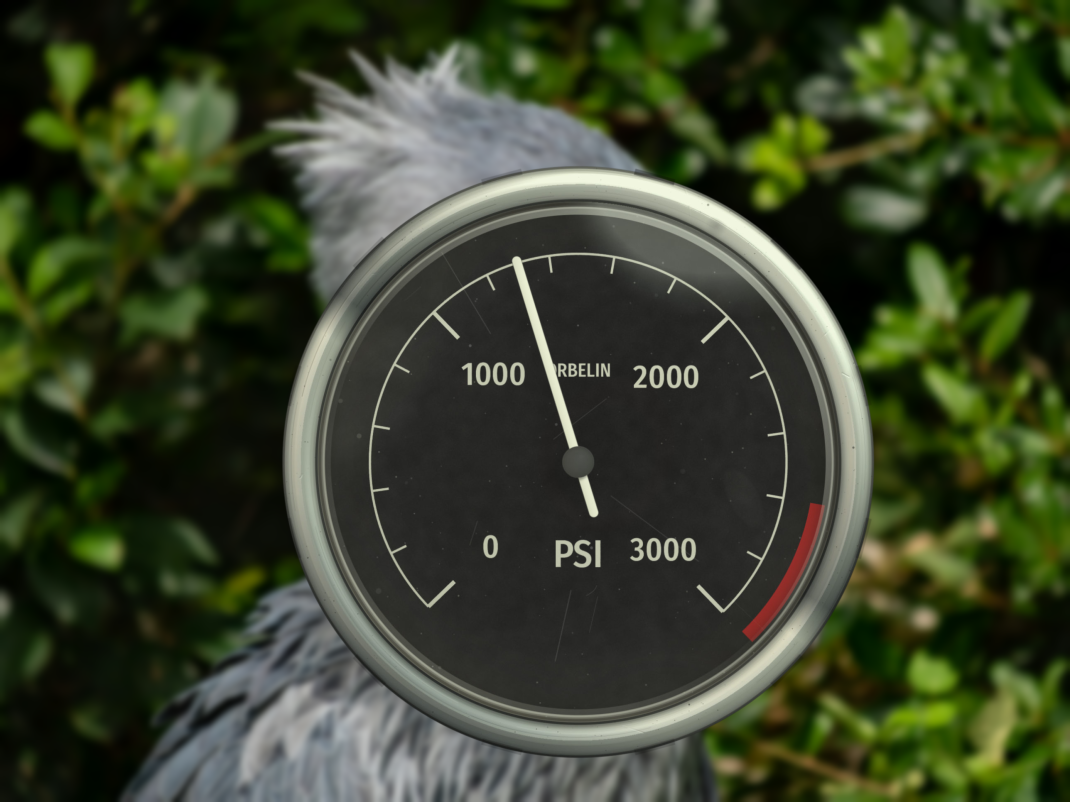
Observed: 1300 psi
